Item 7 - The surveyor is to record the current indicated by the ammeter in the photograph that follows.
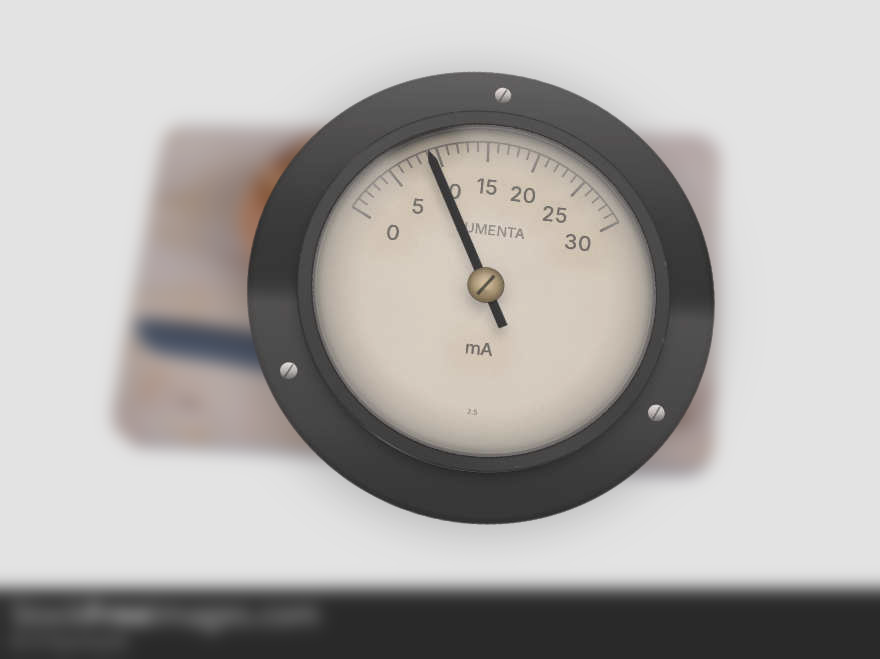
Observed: 9 mA
